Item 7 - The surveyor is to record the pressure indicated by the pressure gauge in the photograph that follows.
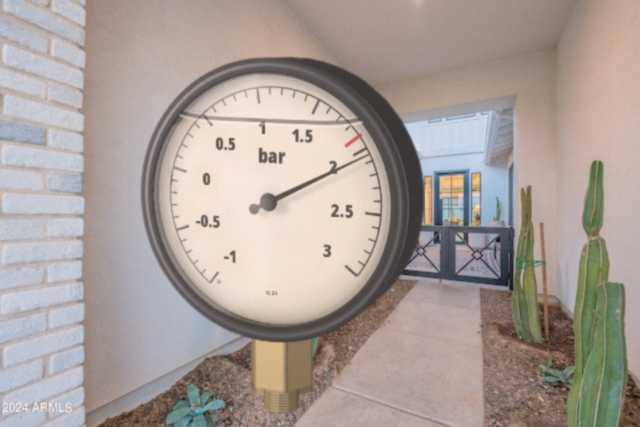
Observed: 2.05 bar
